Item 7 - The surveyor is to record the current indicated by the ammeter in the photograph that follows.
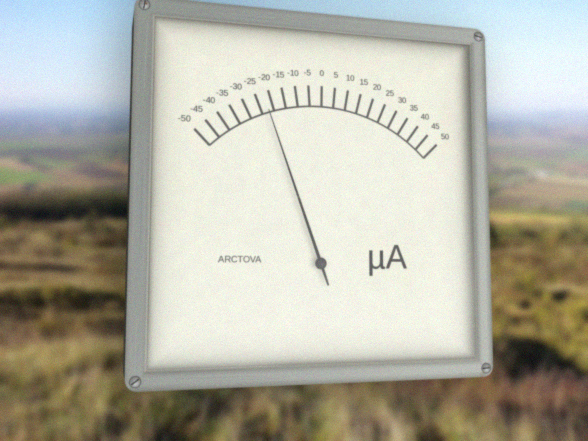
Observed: -22.5 µA
